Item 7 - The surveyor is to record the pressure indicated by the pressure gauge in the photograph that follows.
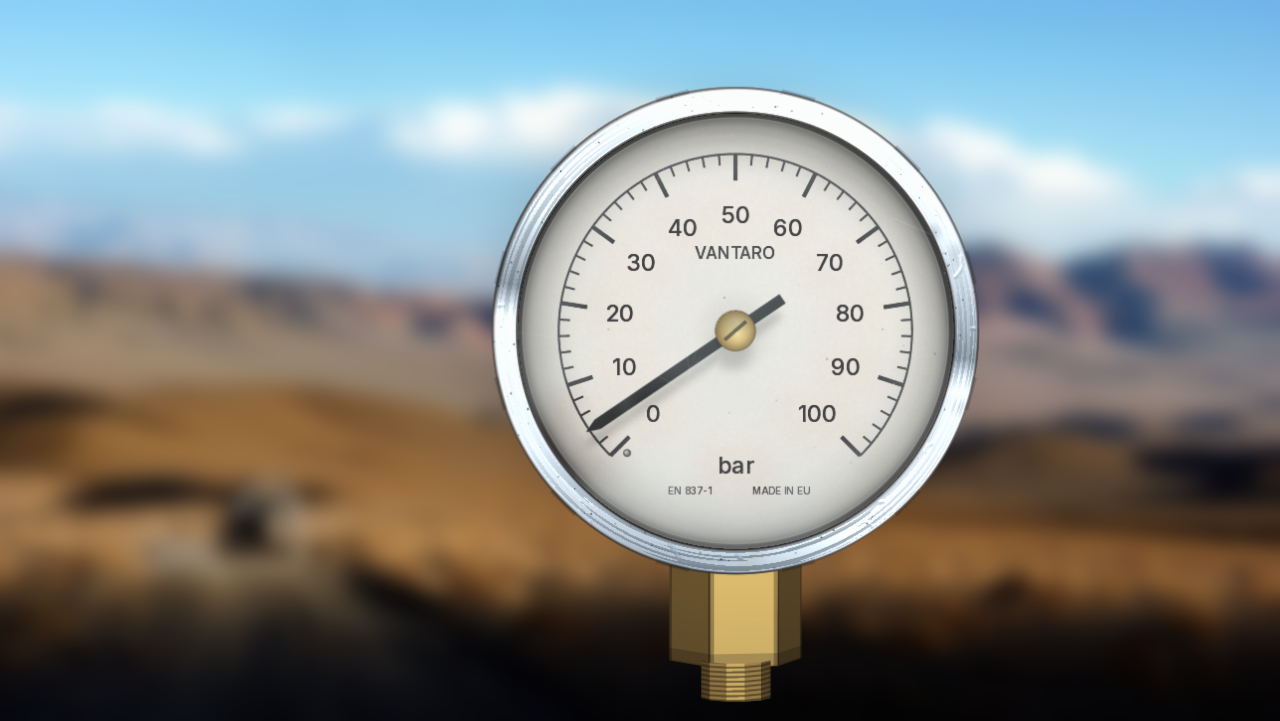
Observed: 4 bar
